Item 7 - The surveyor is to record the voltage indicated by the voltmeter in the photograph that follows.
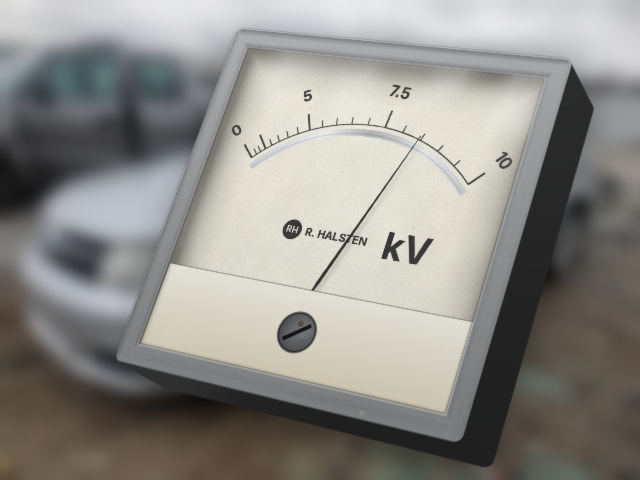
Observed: 8.5 kV
